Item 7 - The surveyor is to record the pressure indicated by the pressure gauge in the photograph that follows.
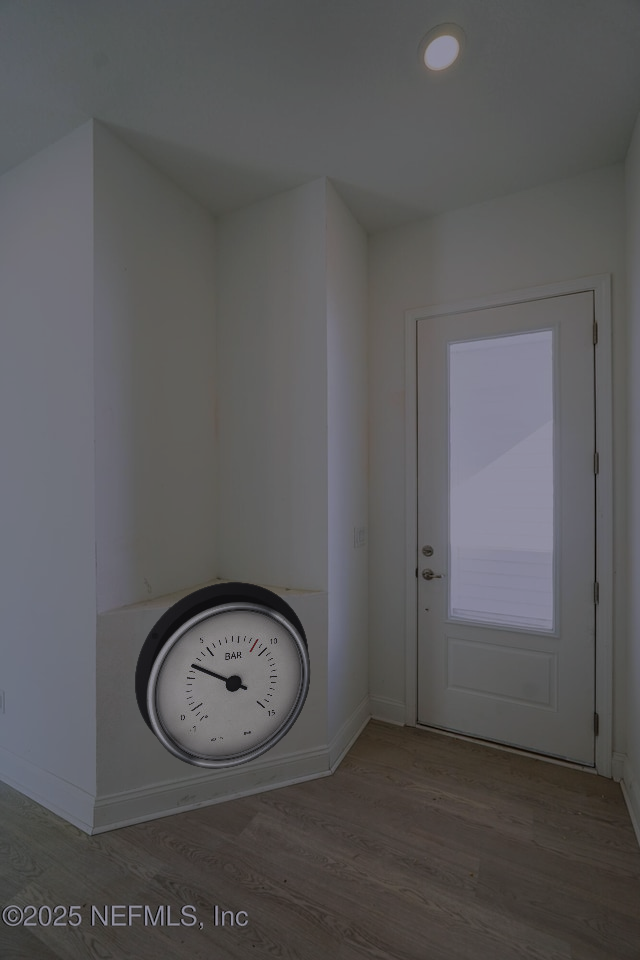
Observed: 3.5 bar
